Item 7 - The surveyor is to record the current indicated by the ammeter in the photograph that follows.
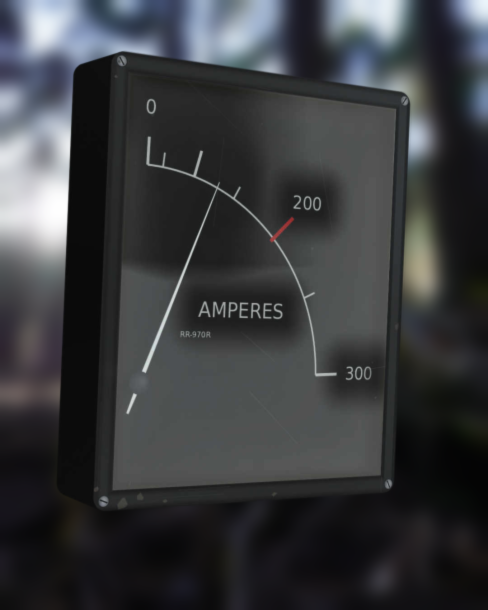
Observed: 125 A
